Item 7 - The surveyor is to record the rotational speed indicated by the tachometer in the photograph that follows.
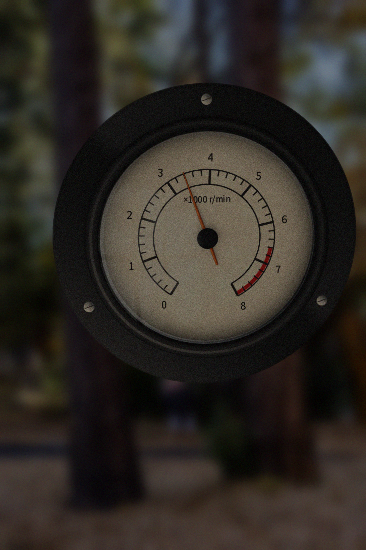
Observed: 3400 rpm
